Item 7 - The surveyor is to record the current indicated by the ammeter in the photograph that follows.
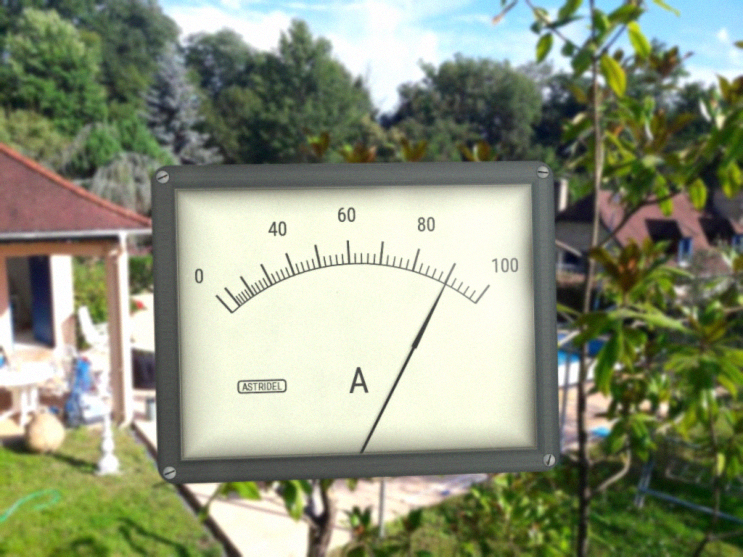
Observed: 90 A
